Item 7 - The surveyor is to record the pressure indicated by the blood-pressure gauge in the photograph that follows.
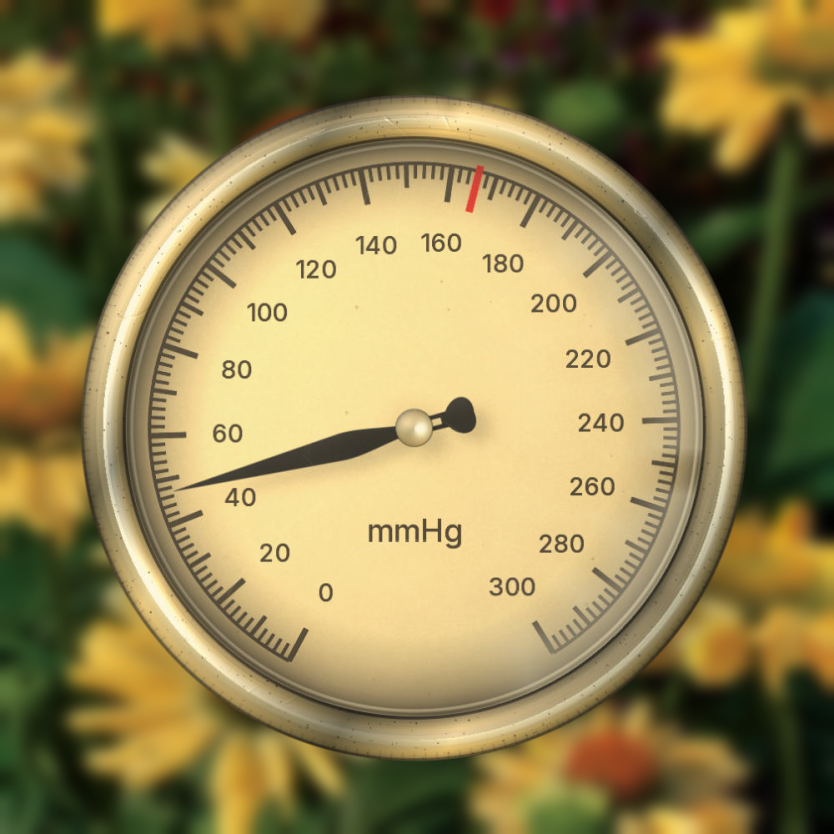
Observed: 47 mmHg
